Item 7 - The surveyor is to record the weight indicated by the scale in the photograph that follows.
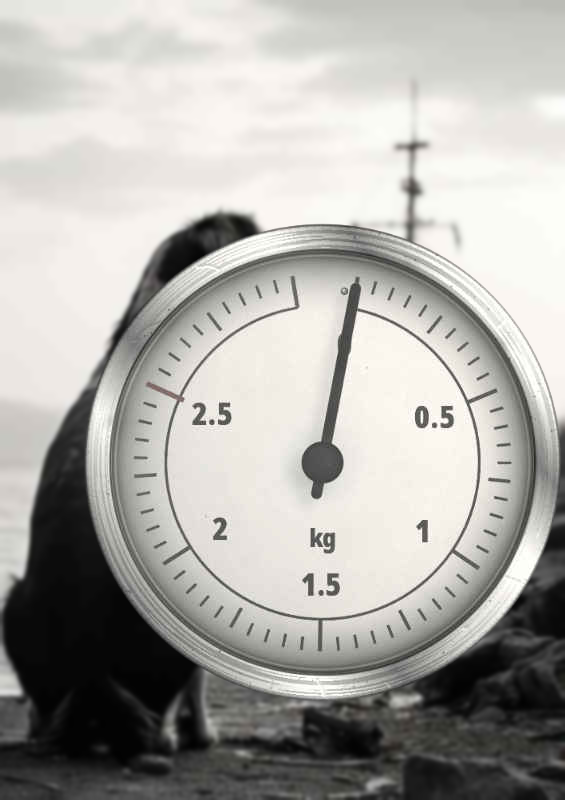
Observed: 0 kg
